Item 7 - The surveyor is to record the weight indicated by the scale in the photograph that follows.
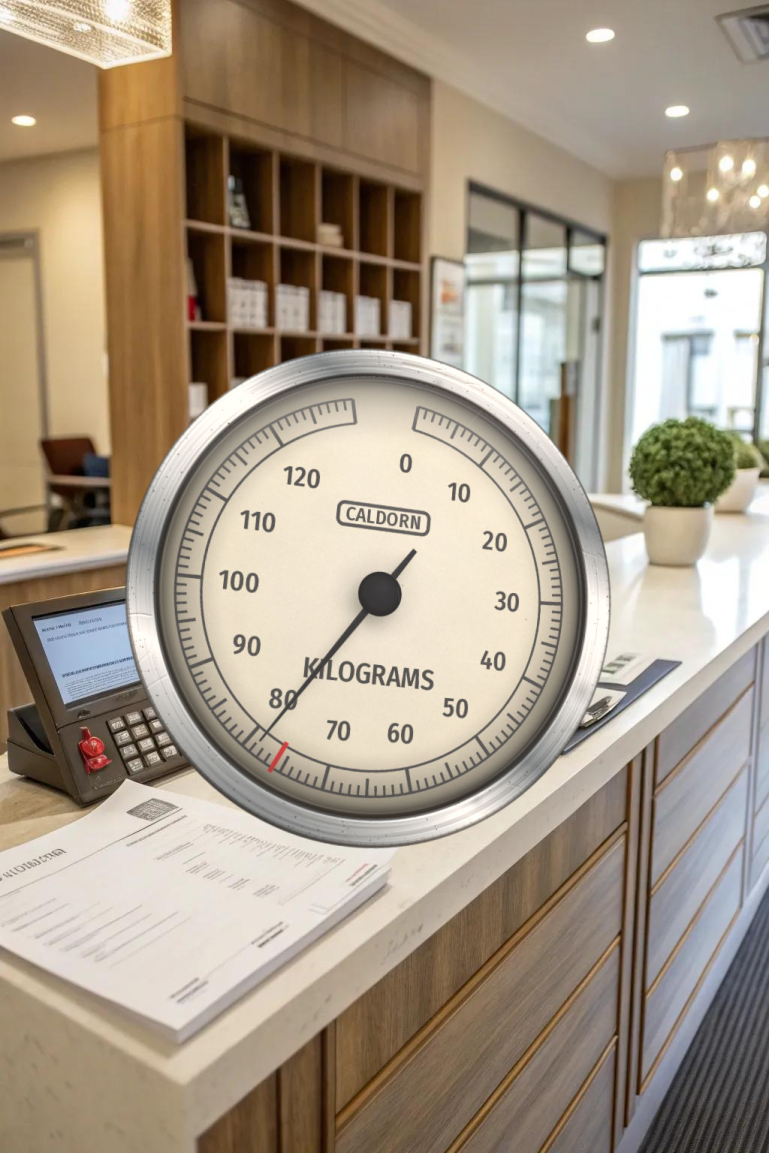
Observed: 79 kg
